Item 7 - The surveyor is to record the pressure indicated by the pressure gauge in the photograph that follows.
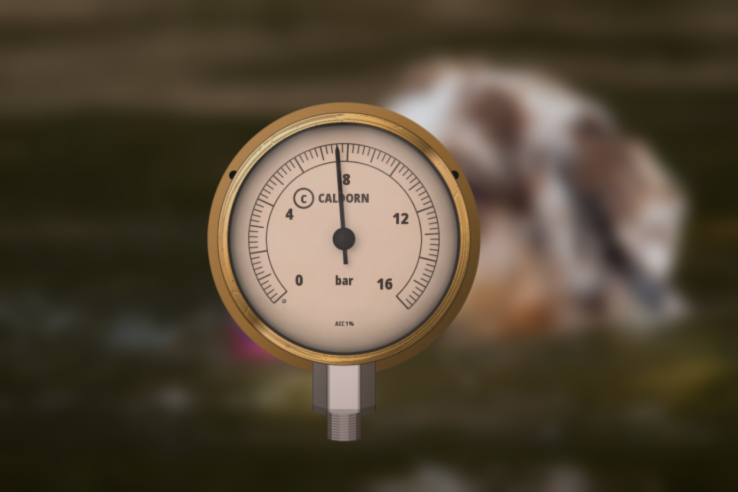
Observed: 7.6 bar
